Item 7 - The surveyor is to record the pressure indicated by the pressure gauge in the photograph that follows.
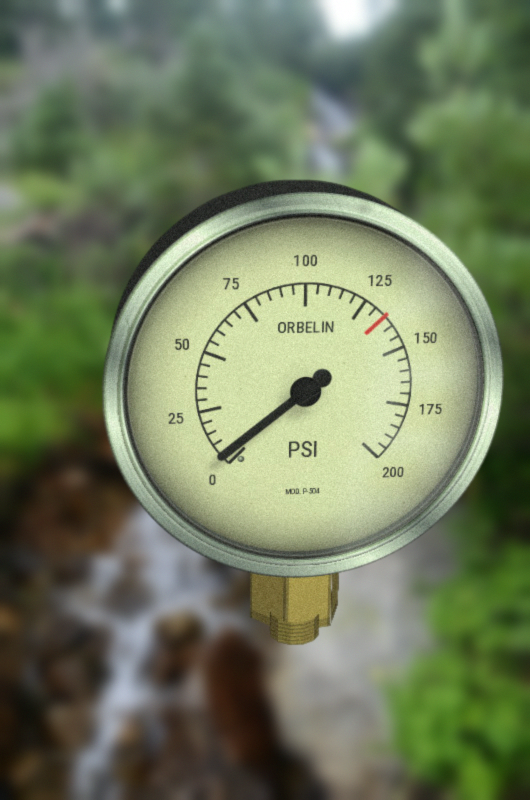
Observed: 5 psi
